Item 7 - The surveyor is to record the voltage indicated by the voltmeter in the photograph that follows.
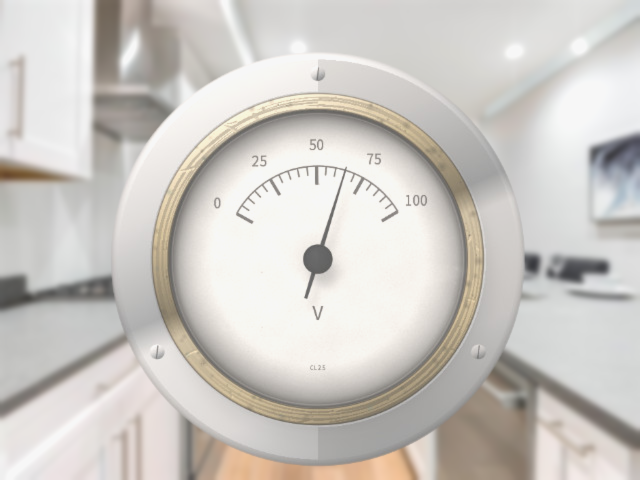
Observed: 65 V
